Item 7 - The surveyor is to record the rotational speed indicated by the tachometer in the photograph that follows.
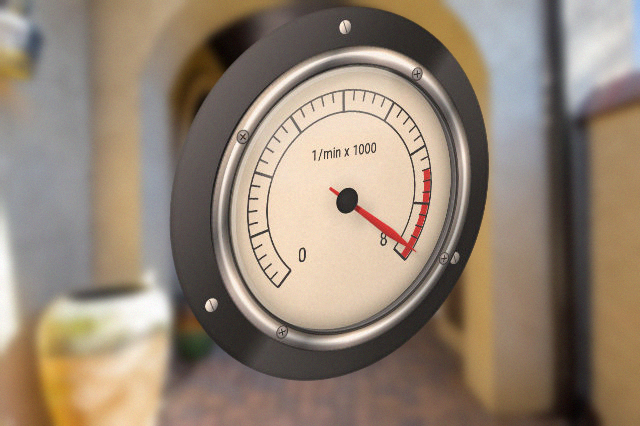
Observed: 7800 rpm
